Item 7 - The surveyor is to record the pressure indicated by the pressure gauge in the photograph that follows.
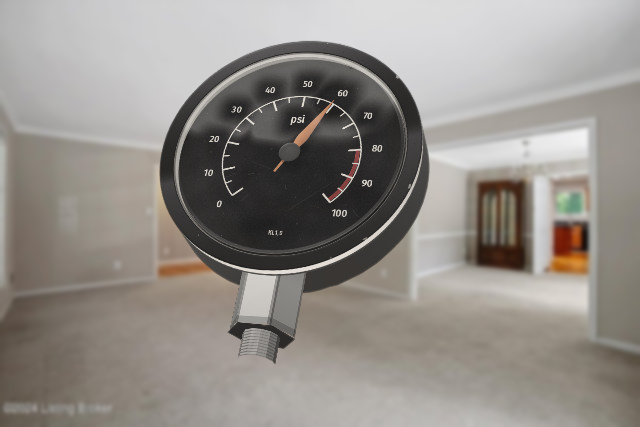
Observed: 60 psi
